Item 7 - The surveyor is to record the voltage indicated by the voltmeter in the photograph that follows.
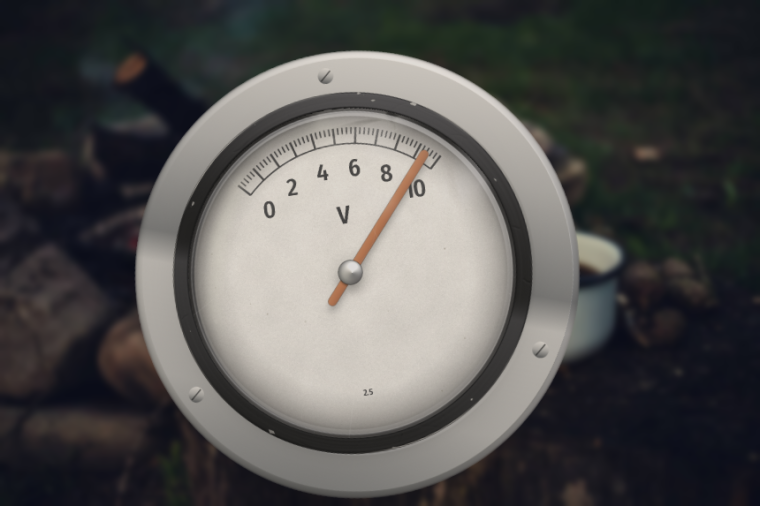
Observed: 9.4 V
